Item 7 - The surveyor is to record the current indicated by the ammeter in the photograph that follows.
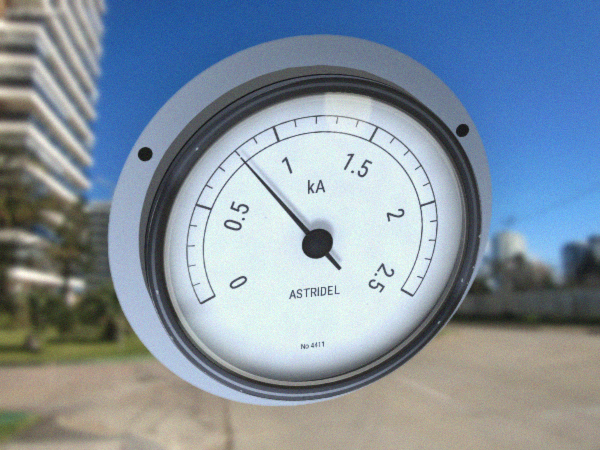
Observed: 0.8 kA
